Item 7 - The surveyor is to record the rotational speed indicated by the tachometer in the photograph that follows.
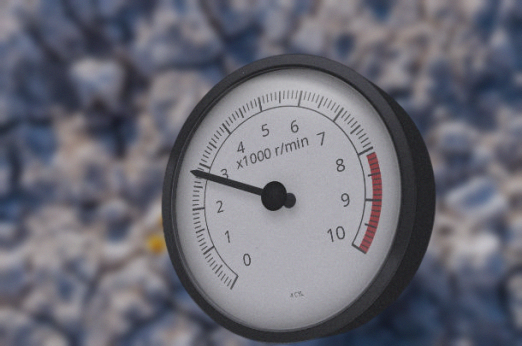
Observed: 2800 rpm
